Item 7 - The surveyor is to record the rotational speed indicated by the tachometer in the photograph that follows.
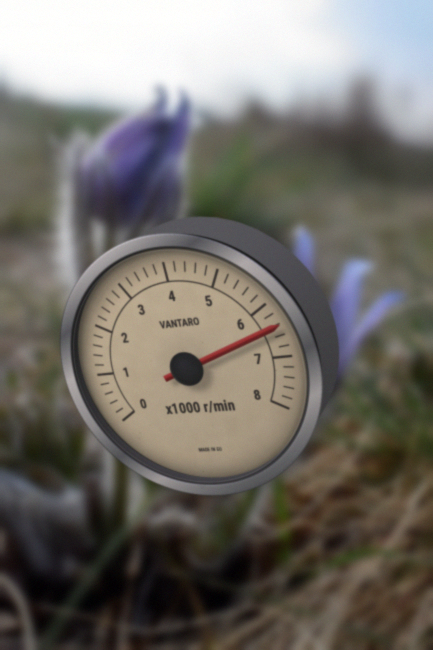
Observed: 6400 rpm
